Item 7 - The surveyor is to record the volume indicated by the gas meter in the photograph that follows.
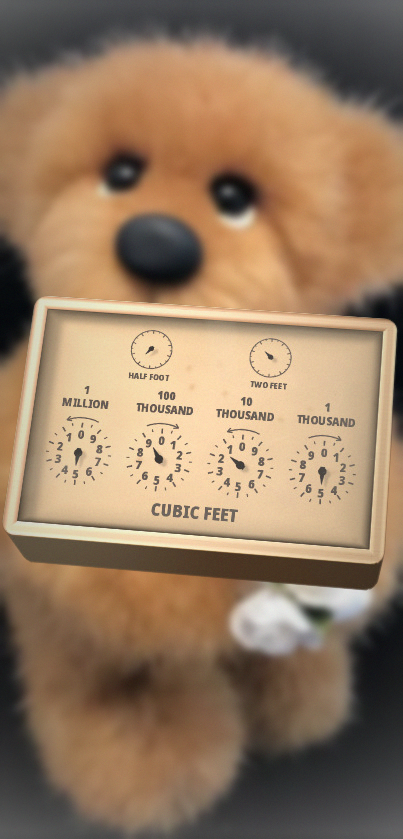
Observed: 491500 ft³
